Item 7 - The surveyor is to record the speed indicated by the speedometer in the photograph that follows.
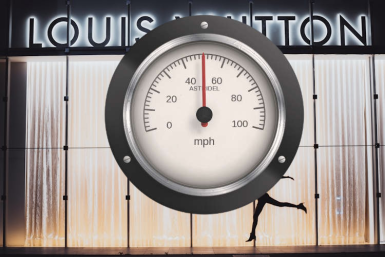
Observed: 50 mph
